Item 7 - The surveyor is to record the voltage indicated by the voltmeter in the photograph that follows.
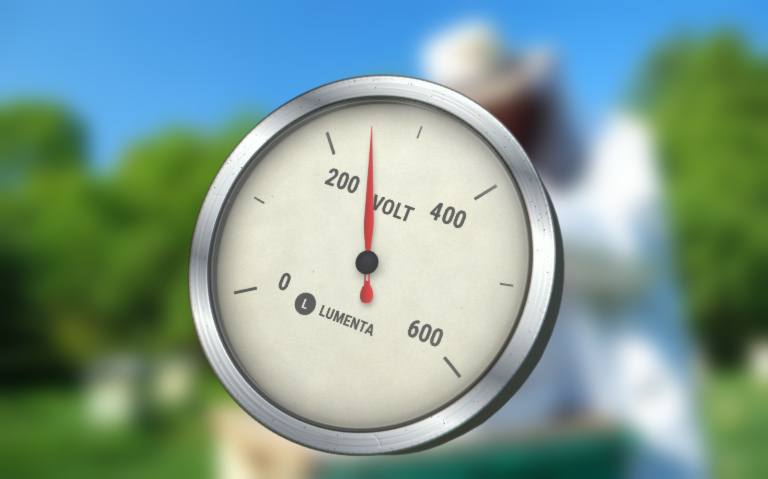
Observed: 250 V
